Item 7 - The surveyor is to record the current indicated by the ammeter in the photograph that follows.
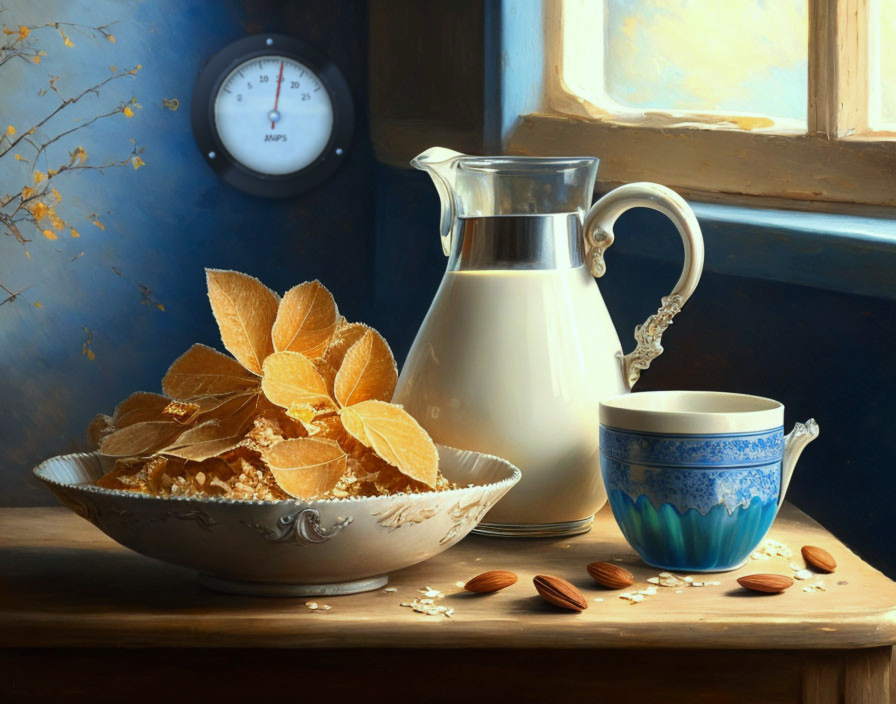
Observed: 15 A
